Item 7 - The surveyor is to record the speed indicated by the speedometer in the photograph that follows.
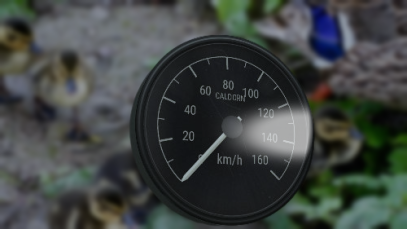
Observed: 0 km/h
